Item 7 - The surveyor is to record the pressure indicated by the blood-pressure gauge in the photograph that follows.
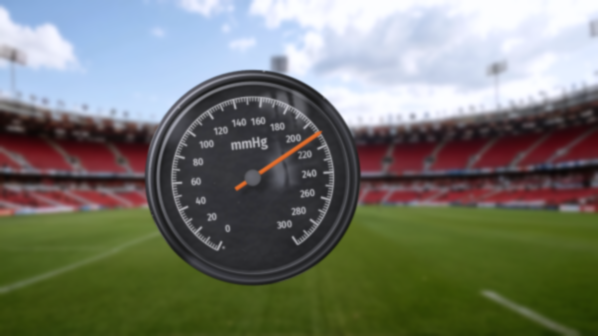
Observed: 210 mmHg
